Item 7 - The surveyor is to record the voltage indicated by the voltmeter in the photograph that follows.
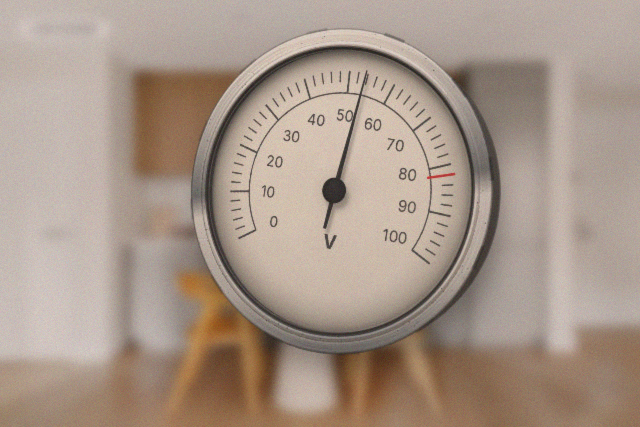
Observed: 54 V
